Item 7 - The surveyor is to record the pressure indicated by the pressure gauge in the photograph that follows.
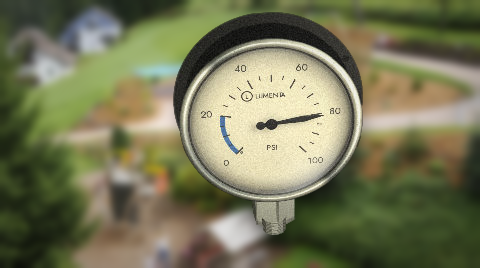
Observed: 80 psi
